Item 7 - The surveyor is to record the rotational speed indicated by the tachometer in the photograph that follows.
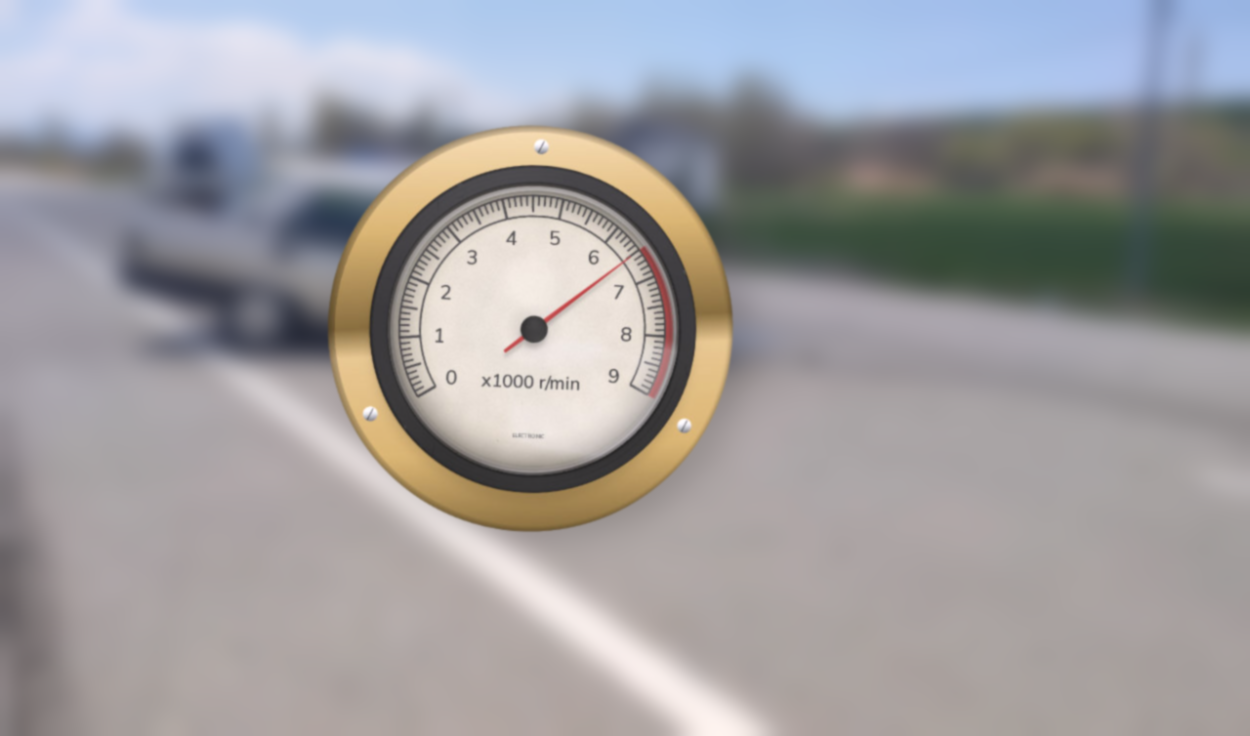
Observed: 6500 rpm
